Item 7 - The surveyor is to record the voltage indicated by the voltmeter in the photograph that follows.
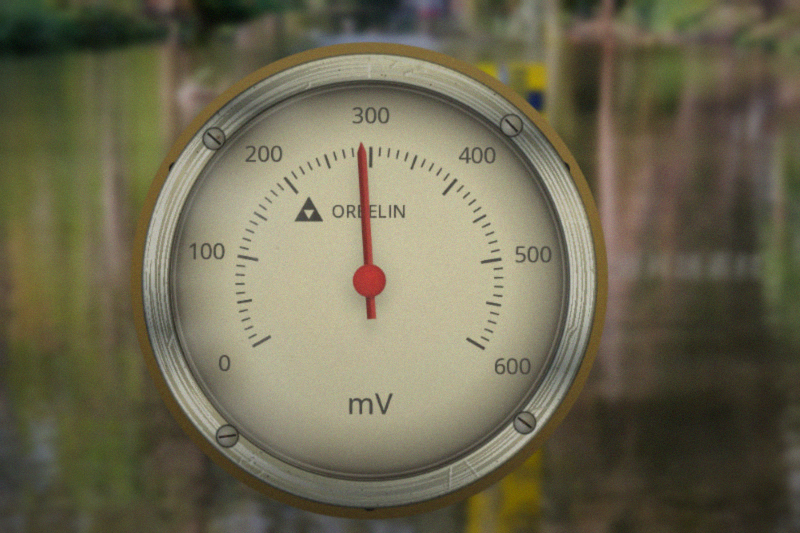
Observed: 290 mV
